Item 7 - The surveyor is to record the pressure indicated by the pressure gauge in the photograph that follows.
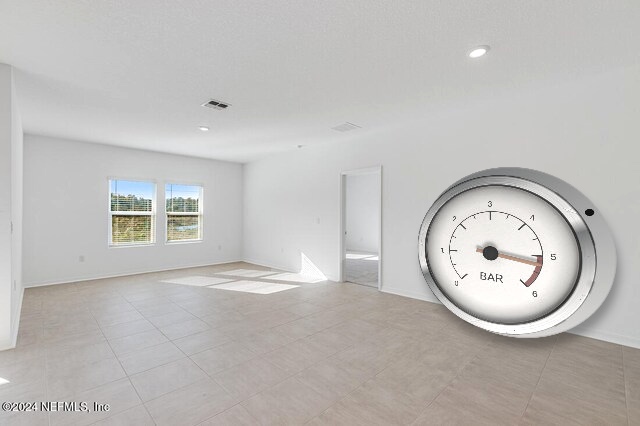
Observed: 5.25 bar
